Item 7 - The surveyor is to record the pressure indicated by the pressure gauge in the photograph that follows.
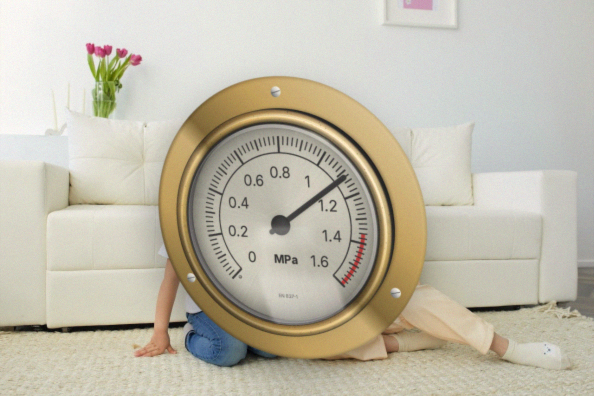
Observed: 1.12 MPa
